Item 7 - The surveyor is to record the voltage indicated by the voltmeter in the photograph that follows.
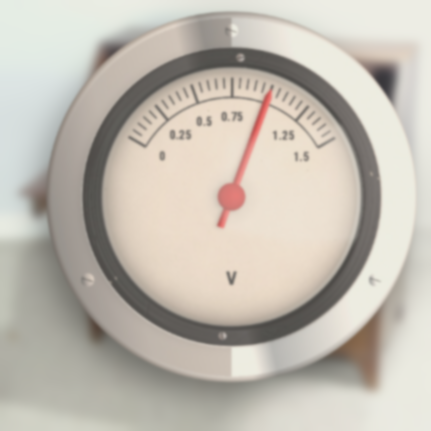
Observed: 1 V
